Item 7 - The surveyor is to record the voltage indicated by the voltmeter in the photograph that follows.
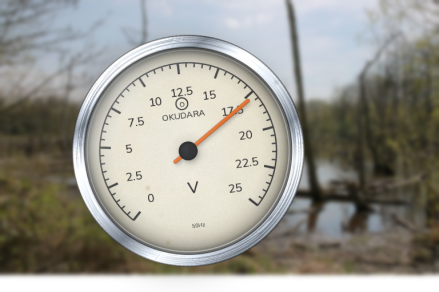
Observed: 17.75 V
